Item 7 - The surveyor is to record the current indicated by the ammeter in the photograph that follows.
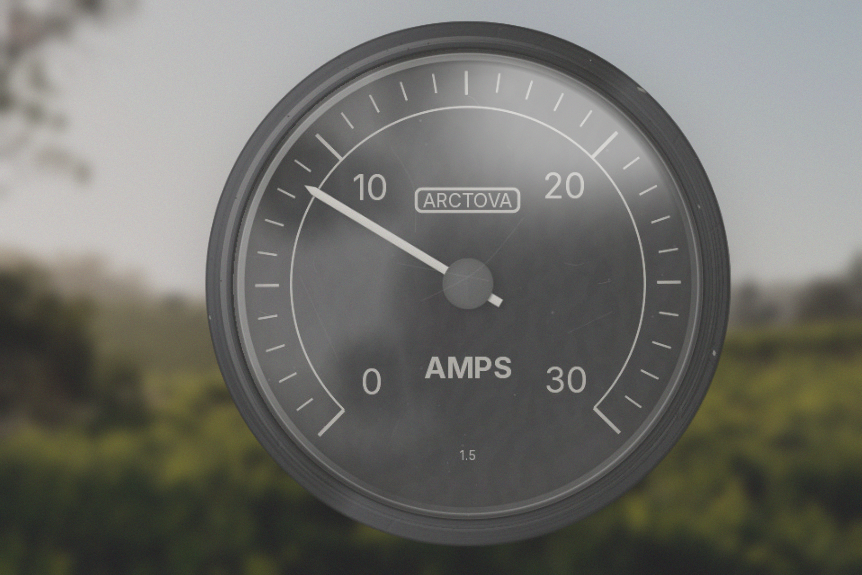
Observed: 8.5 A
